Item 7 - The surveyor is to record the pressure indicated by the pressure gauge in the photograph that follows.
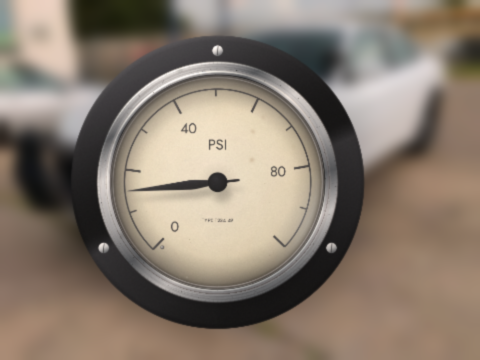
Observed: 15 psi
